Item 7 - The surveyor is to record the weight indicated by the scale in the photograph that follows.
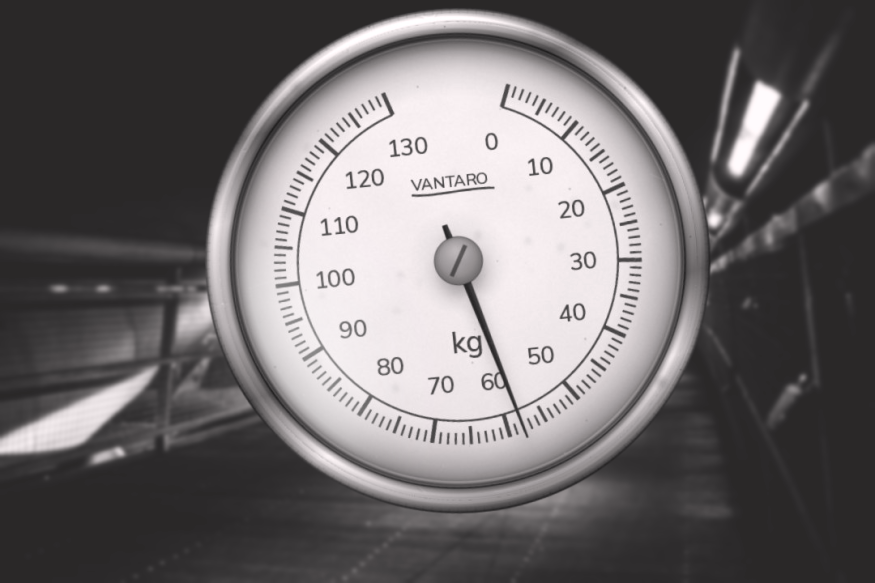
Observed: 58 kg
